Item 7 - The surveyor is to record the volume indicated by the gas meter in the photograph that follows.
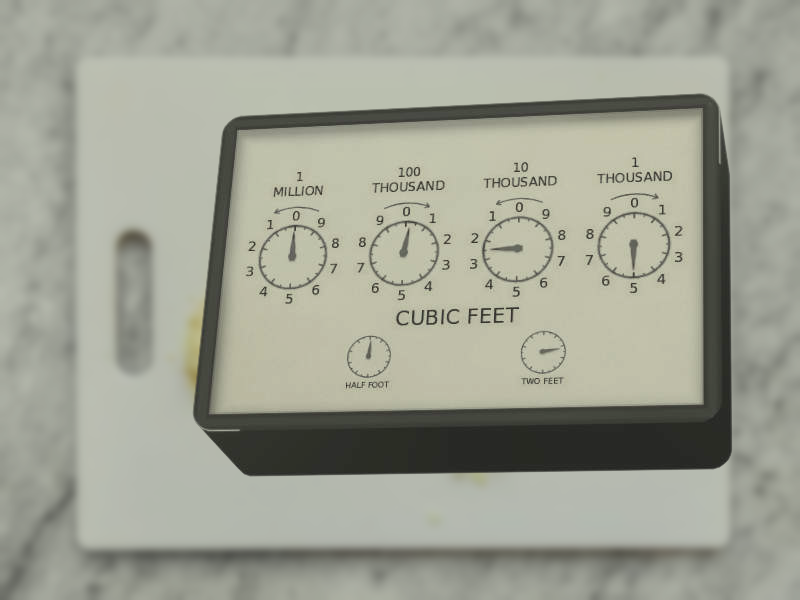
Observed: 2500 ft³
